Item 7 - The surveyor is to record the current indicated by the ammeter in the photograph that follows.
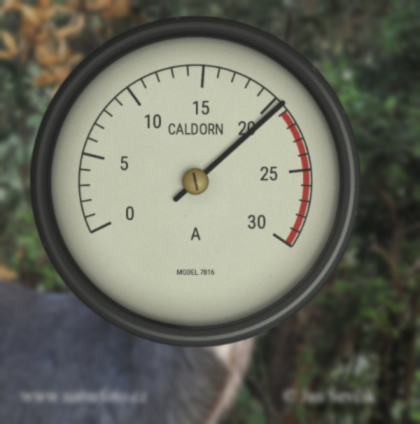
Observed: 20.5 A
